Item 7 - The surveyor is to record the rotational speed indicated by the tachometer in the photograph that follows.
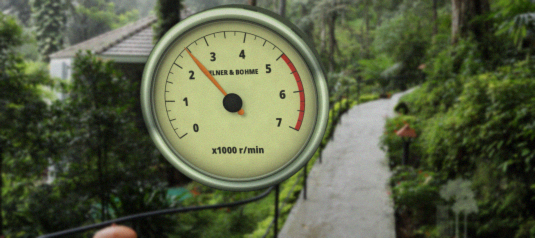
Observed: 2500 rpm
